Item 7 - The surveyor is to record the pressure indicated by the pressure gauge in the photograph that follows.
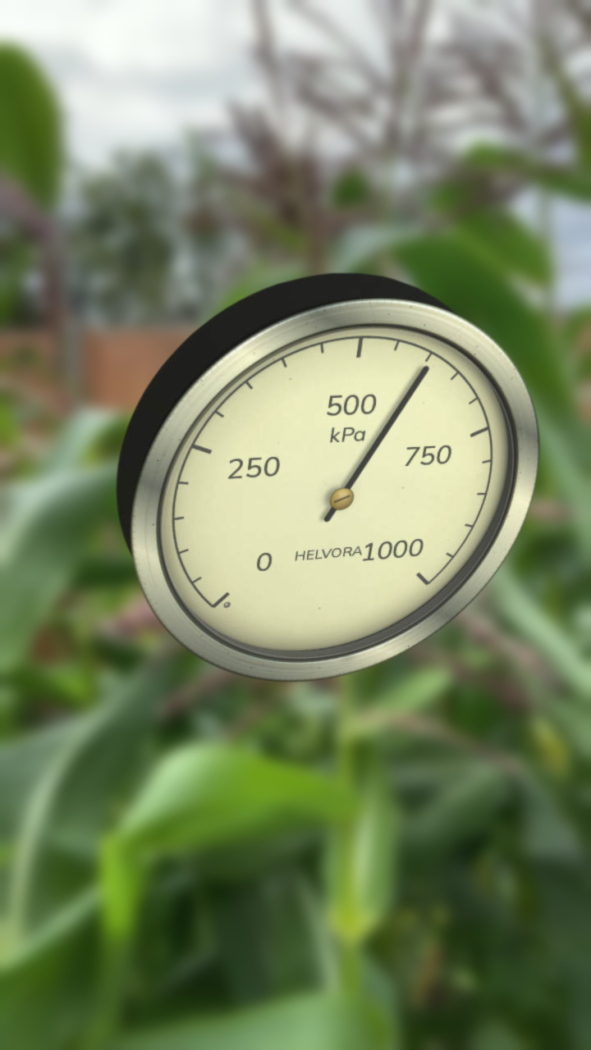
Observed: 600 kPa
